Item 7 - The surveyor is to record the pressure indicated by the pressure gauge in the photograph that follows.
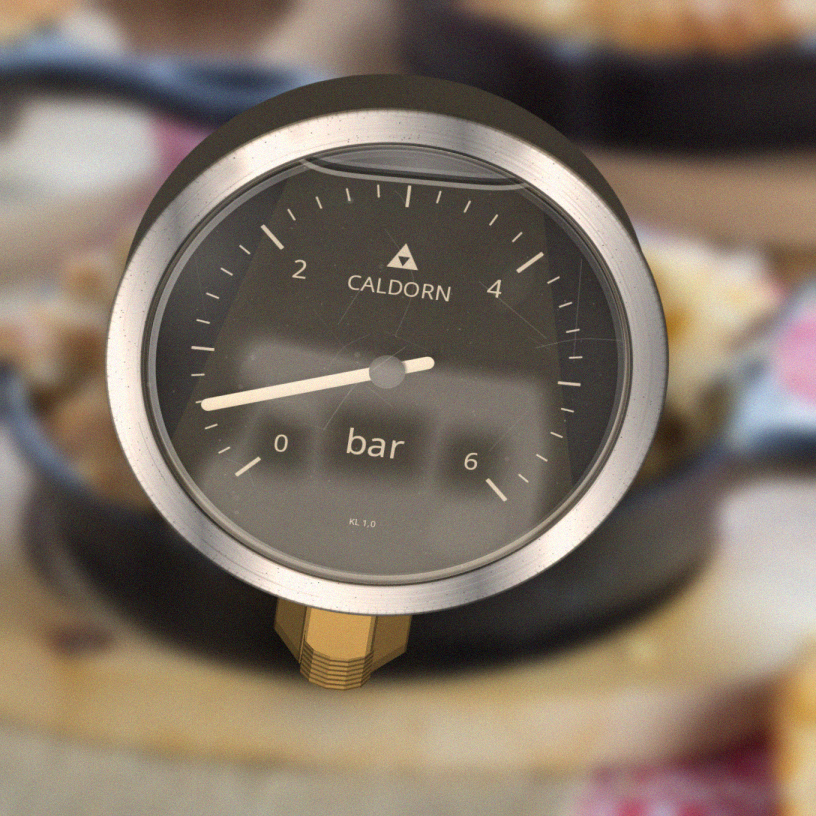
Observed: 0.6 bar
